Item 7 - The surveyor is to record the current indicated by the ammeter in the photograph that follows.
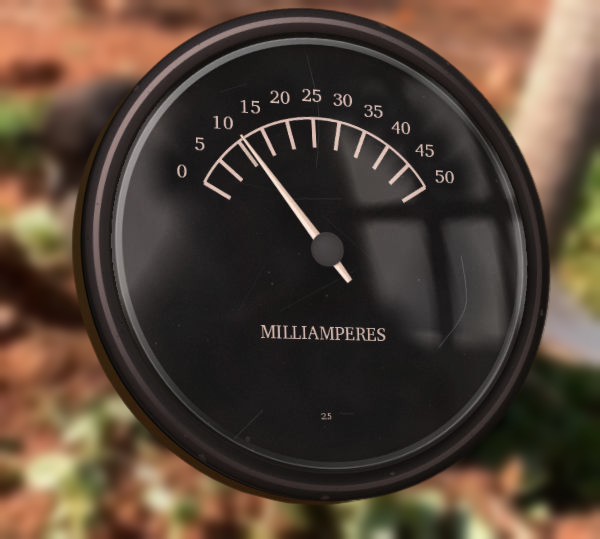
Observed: 10 mA
